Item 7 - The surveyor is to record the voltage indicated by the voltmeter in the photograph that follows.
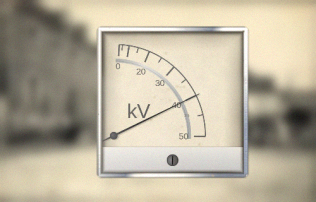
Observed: 40 kV
